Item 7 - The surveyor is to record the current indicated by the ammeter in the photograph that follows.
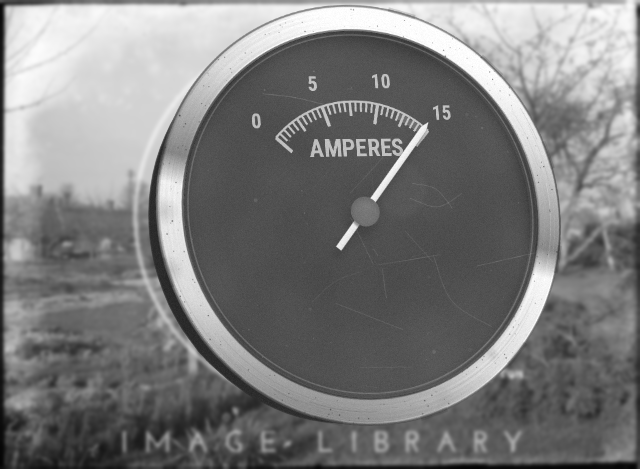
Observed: 14.5 A
